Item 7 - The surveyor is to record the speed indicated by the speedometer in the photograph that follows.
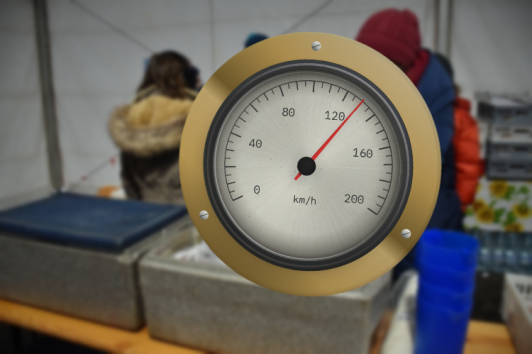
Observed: 130 km/h
